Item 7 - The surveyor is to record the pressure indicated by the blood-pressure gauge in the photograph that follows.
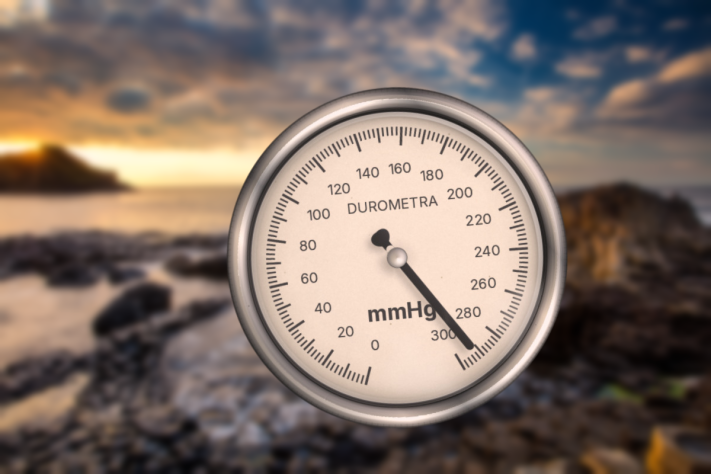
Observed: 292 mmHg
